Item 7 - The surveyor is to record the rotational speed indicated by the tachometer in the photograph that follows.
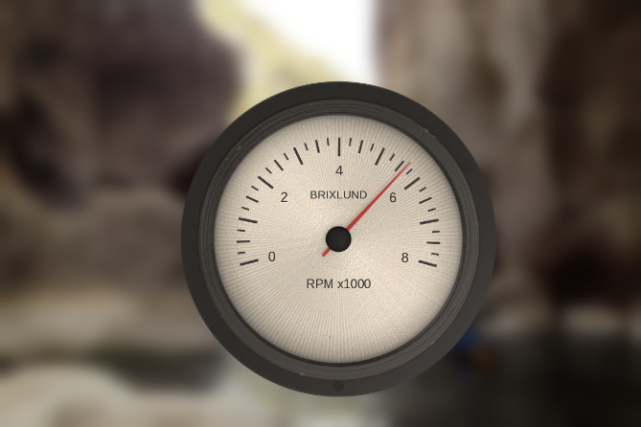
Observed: 5625 rpm
